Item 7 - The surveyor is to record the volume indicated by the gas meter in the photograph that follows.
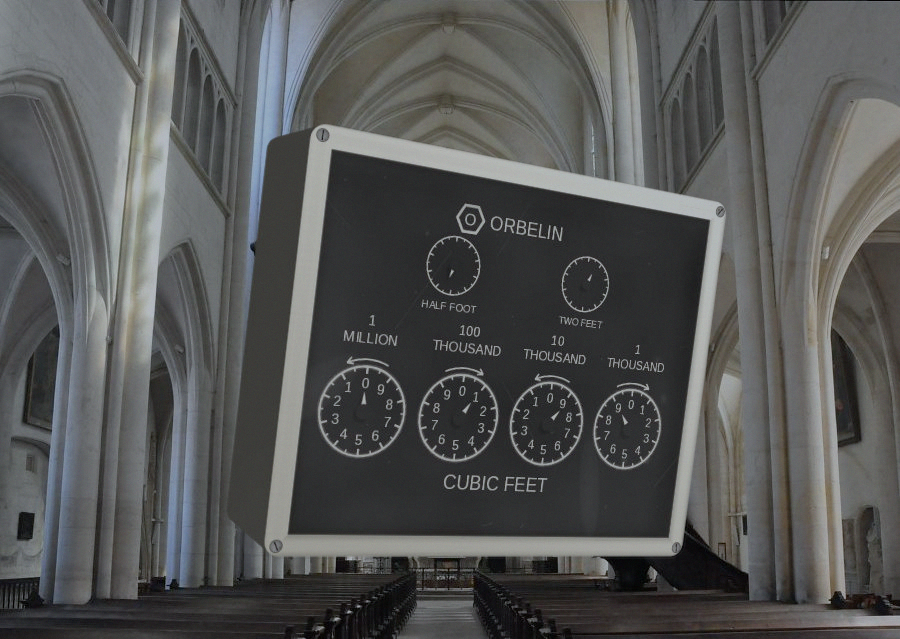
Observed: 8900 ft³
